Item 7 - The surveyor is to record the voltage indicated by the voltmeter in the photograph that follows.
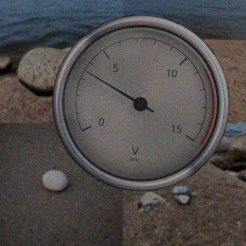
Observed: 3.5 V
